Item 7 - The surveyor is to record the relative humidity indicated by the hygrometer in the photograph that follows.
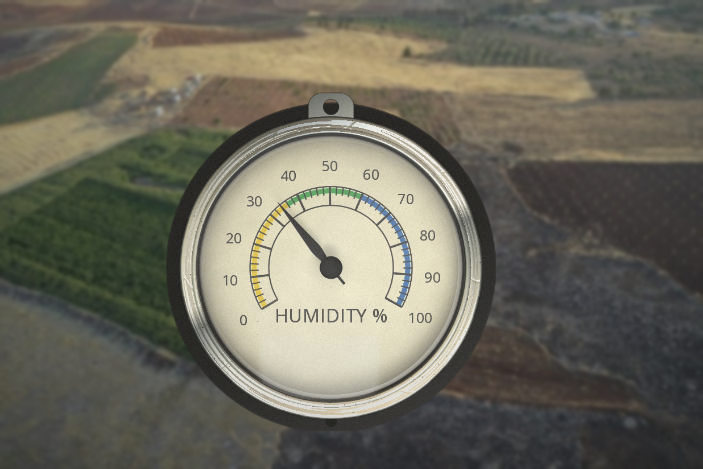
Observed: 34 %
